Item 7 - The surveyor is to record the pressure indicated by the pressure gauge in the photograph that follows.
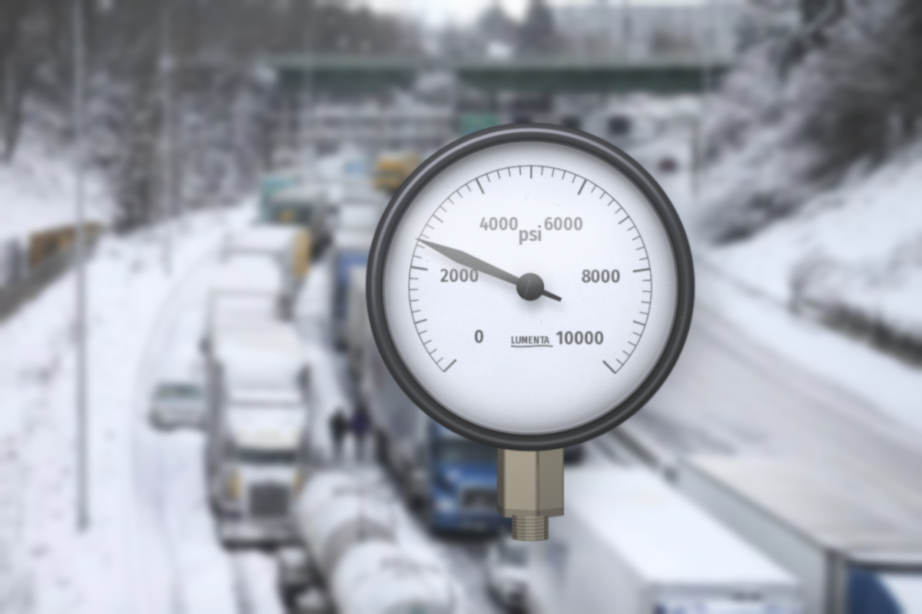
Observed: 2500 psi
